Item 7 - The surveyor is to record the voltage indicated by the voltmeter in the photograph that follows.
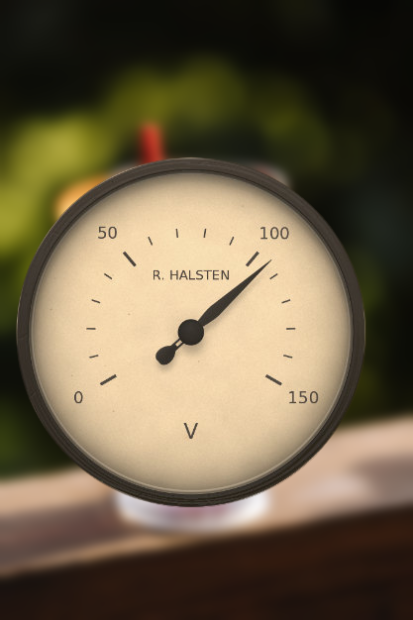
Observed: 105 V
